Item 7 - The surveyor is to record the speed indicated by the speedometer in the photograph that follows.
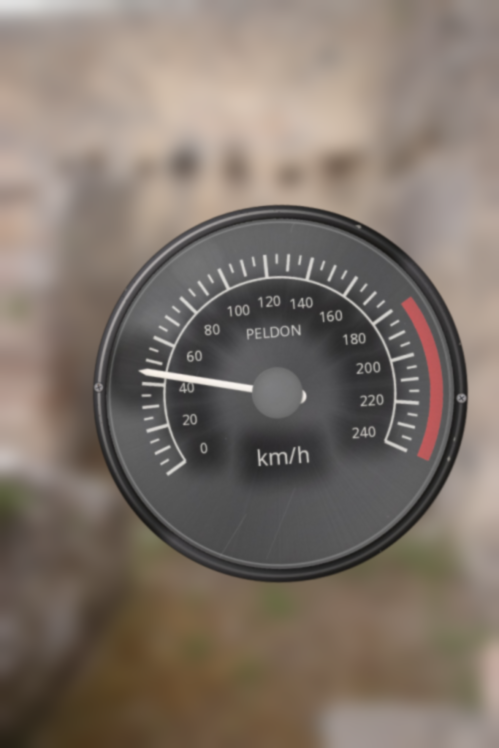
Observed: 45 km/h
